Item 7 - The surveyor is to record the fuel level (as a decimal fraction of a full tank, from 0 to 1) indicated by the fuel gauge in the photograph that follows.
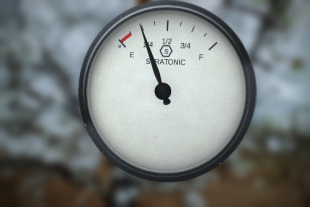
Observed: 0.25
